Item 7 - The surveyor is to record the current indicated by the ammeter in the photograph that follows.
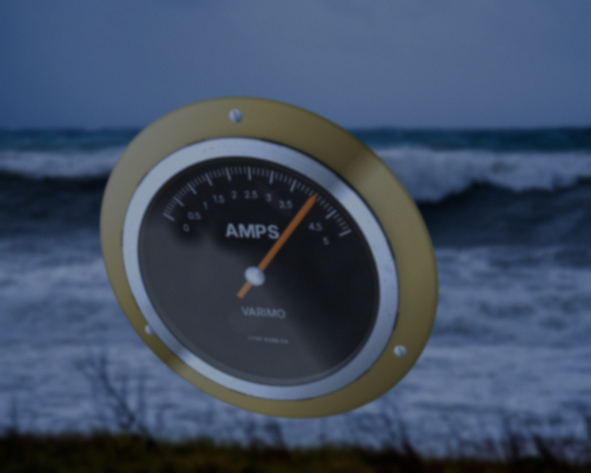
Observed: 4 A
